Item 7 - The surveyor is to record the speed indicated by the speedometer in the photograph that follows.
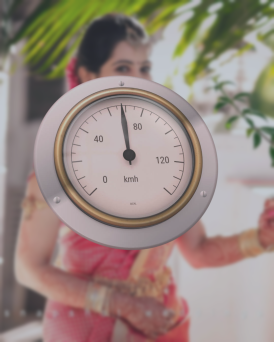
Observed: 67.5 km/h
